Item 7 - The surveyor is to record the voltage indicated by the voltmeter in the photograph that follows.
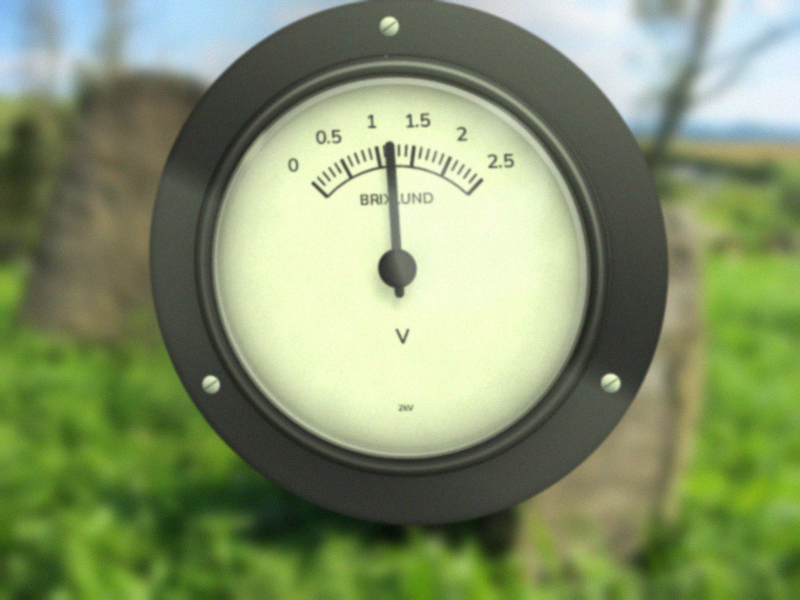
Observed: 1.2 V
